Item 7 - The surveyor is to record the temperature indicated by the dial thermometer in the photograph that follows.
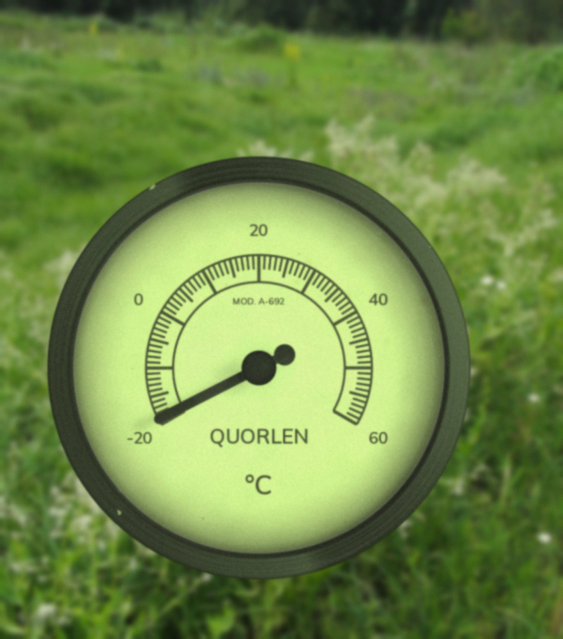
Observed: -19 °C
